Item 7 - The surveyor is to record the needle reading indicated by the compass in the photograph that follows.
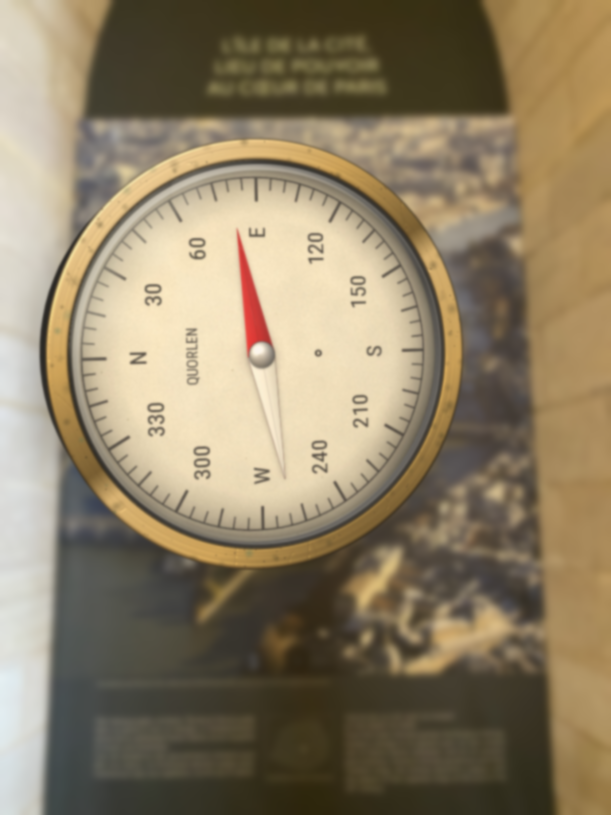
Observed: 80 °
